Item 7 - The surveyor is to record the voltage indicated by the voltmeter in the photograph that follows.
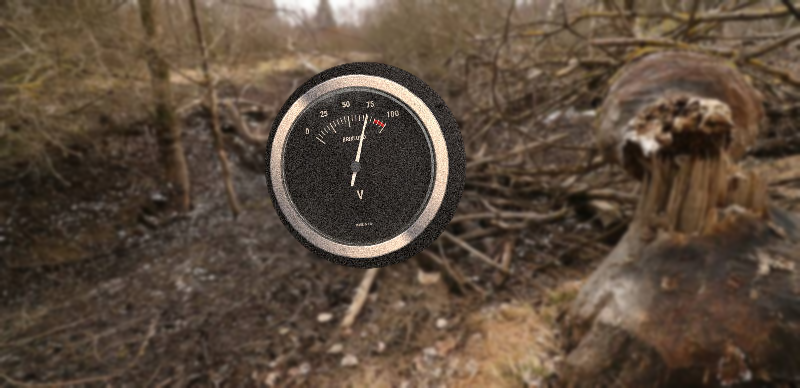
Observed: 75 V
